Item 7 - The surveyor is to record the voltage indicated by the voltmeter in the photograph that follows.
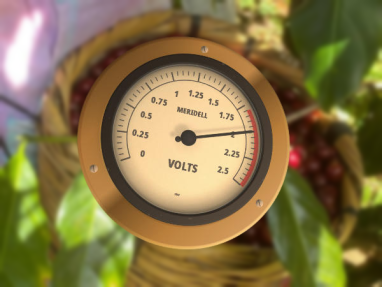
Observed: 2 V
